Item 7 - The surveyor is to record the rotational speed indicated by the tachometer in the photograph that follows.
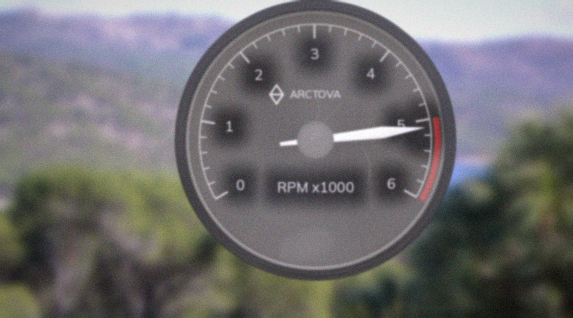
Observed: 5100 rpm
